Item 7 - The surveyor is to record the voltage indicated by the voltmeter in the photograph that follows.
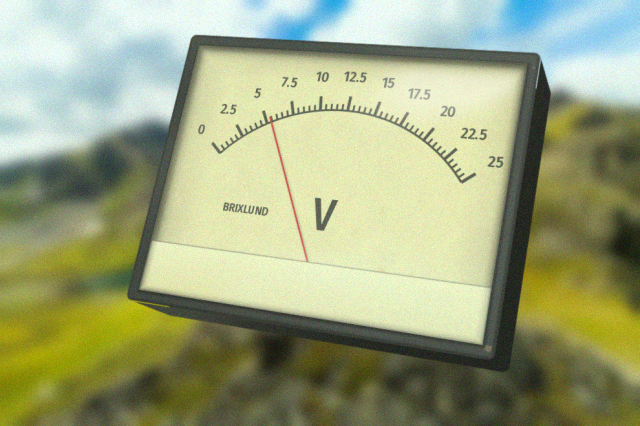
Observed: 5.5 V
